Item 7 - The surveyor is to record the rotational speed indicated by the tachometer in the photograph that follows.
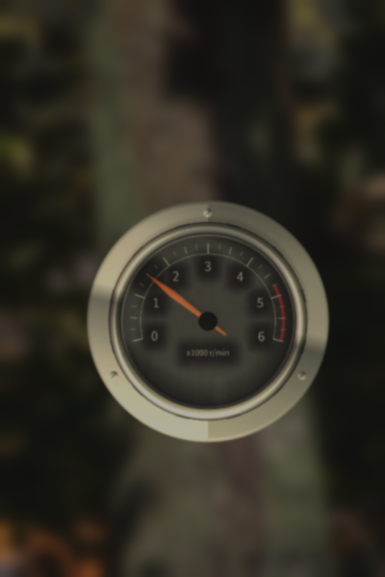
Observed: 1500 rpm
